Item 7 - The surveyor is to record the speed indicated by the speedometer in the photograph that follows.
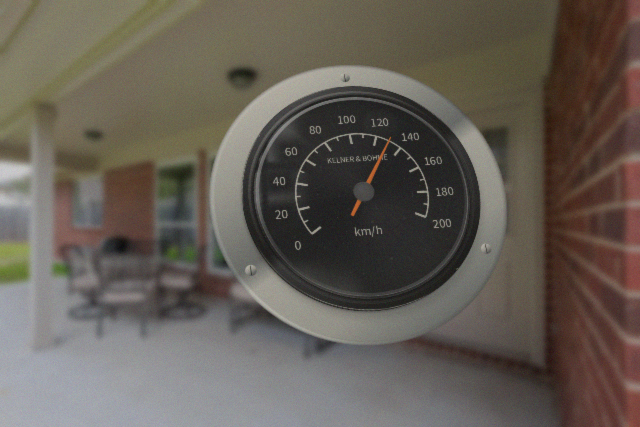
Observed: 130 km/h
